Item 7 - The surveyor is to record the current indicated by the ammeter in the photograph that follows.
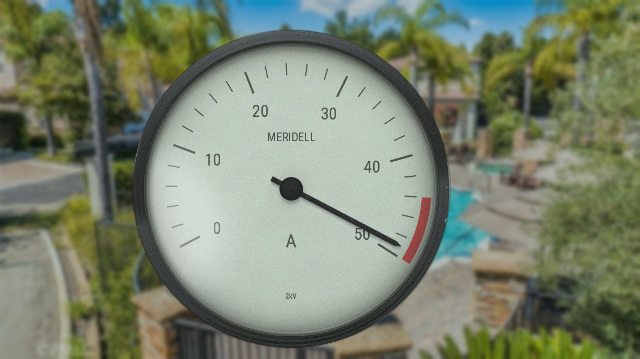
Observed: 49 A
